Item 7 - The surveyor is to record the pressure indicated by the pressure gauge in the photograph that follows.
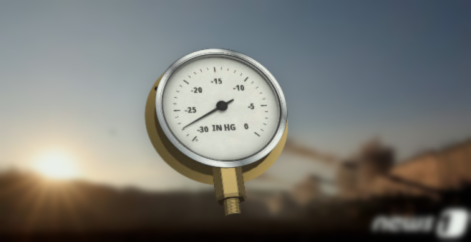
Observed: -28 inHg
